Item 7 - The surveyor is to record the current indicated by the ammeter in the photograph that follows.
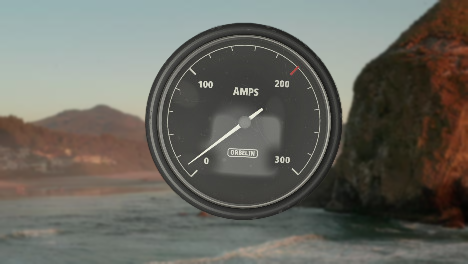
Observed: 10 A
